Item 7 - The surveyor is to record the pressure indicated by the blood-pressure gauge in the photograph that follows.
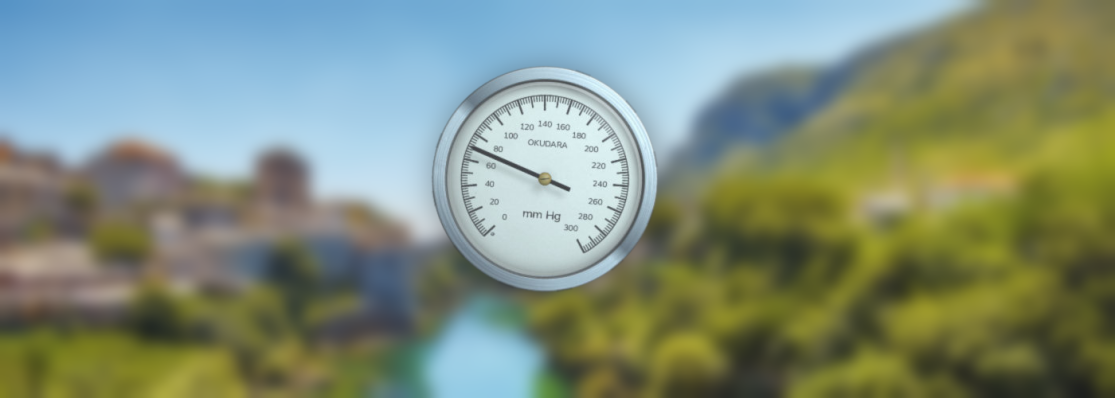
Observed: 70 mmHg
